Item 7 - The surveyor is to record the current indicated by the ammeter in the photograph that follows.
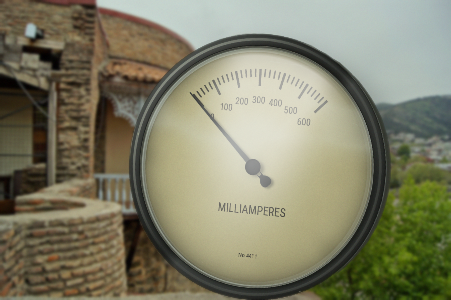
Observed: 0 mA
